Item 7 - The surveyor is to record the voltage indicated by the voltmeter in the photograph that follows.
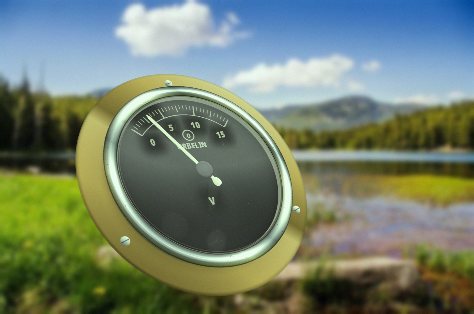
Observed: 2.5 V
